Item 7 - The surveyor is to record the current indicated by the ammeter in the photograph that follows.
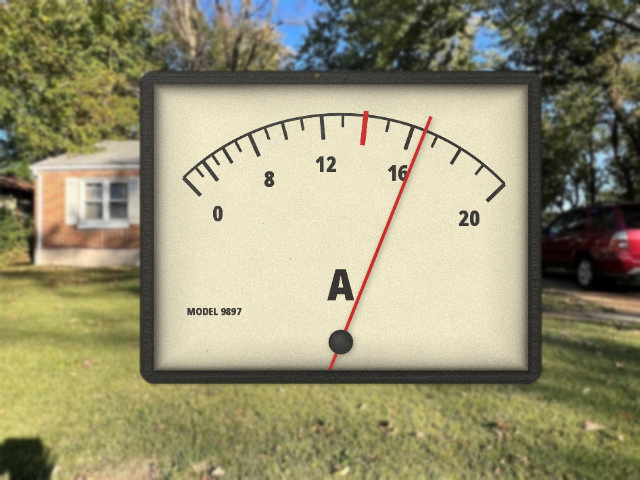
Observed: 16.5 A
